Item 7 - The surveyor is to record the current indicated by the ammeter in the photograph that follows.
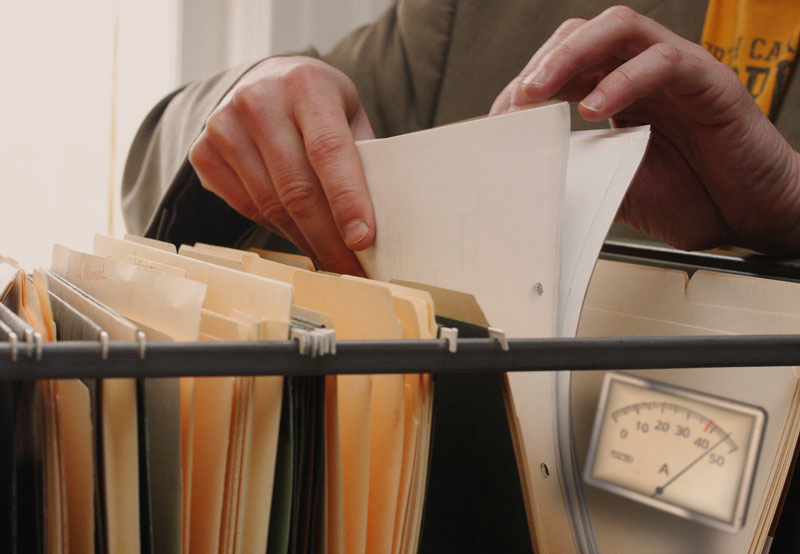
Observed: 45 A
